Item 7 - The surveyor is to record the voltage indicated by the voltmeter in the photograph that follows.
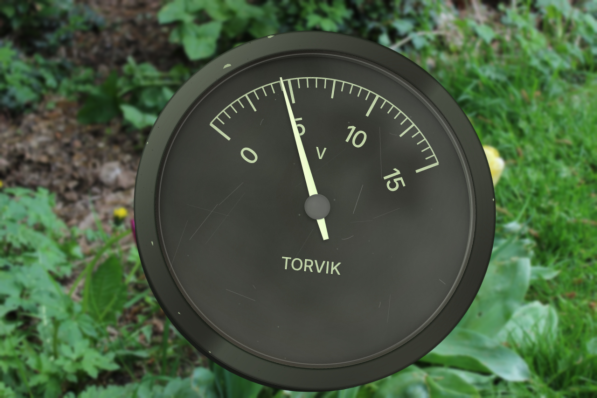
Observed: 4.5 V
